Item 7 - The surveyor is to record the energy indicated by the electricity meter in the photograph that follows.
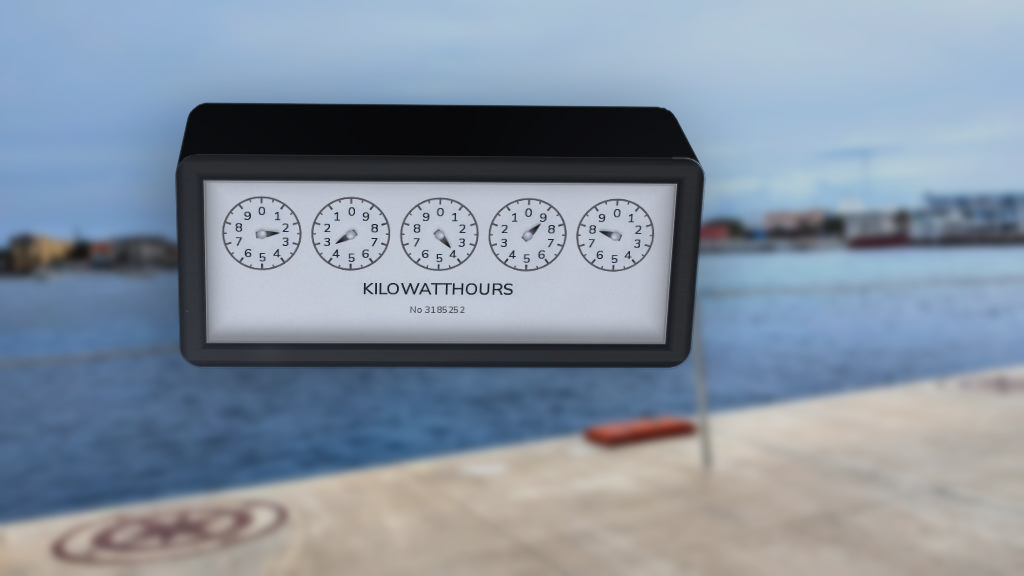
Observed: 23388 kWh
